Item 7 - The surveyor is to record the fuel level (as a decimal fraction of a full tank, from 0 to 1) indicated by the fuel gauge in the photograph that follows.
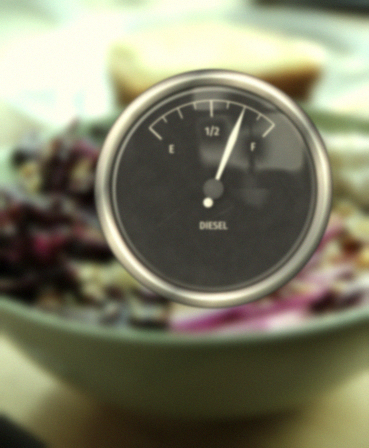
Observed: 0.75
